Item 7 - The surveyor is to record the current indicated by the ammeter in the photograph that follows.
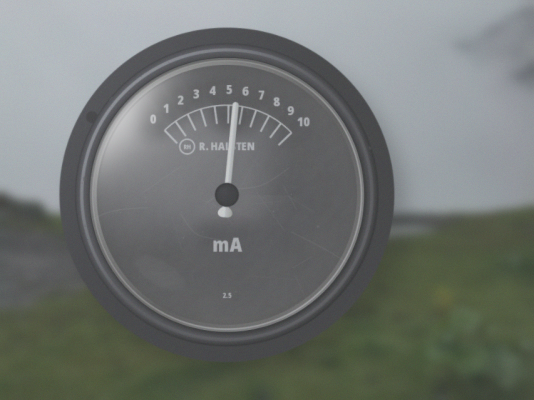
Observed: 5.5 mA
